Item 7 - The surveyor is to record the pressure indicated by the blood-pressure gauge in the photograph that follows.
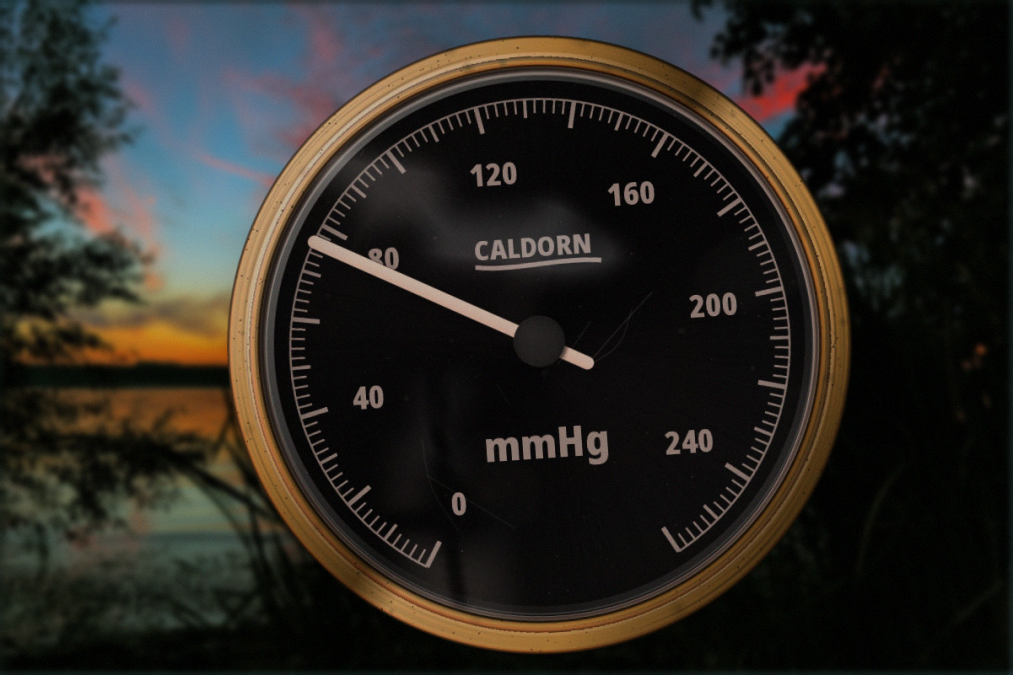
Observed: 76 mmHg
